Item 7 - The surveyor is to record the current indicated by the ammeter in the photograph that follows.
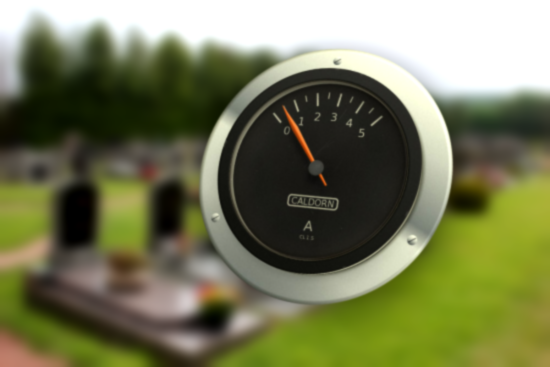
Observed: 0.5 A
